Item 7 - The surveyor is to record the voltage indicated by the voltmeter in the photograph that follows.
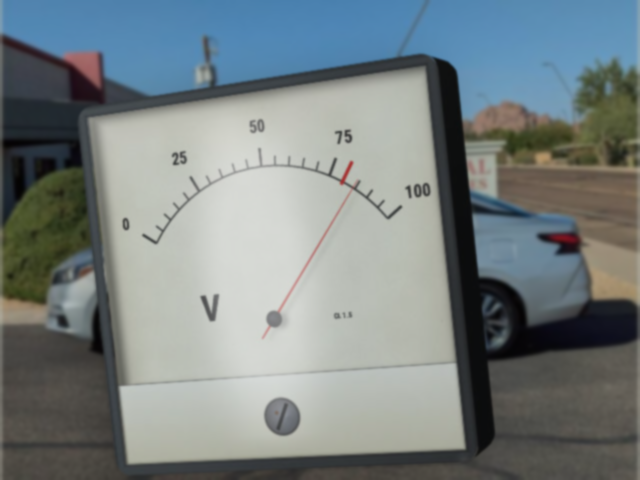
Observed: 85 V
